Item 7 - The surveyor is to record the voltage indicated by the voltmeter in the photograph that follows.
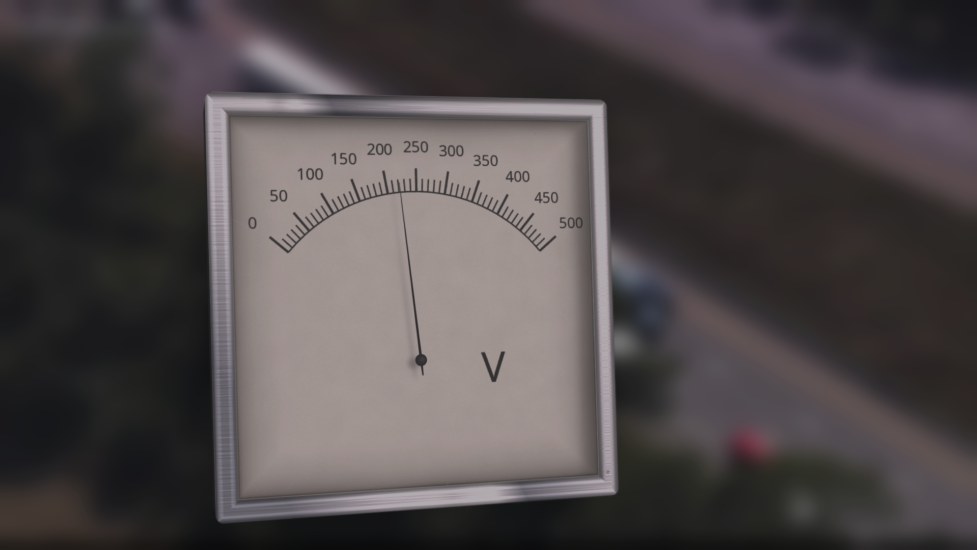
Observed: 220 V
